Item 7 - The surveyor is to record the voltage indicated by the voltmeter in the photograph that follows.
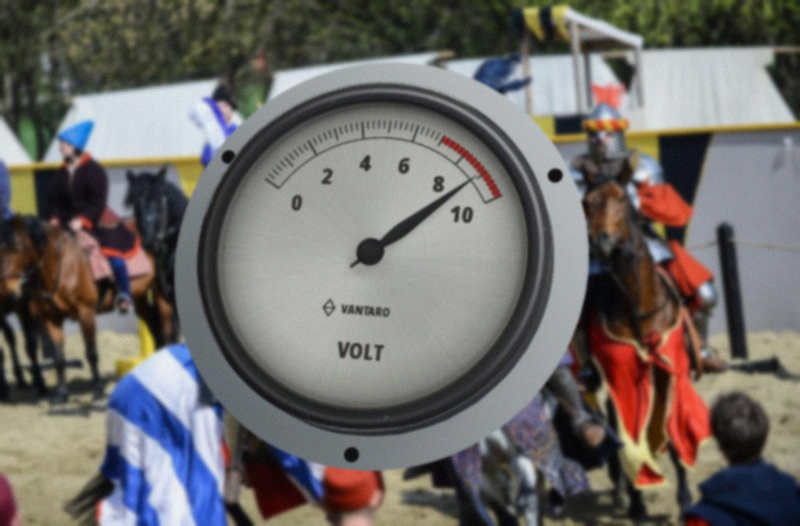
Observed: 9 V
